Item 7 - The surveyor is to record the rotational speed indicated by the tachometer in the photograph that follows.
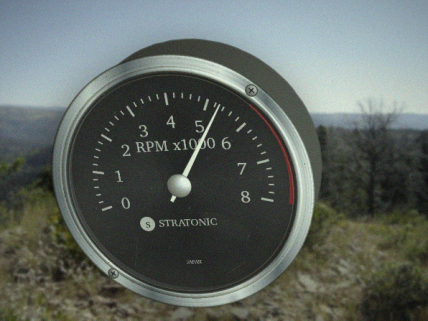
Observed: 5300 rpm
